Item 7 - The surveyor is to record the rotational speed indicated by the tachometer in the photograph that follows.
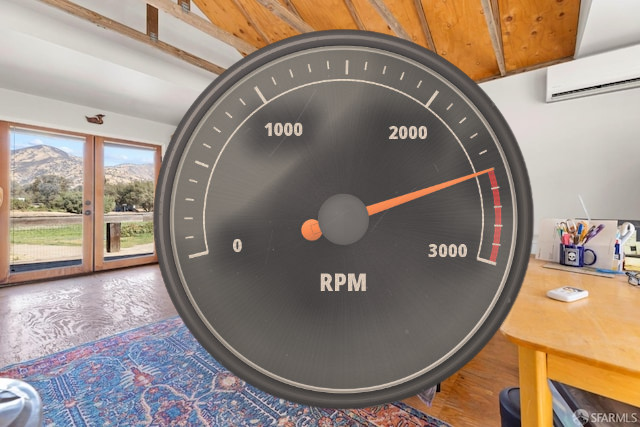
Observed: 2500 rpm
